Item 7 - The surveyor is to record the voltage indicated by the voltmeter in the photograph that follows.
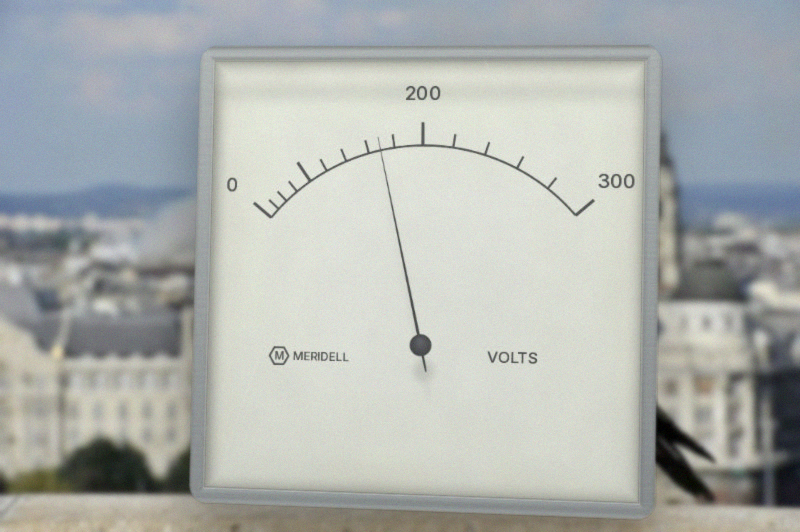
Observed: 170 V
